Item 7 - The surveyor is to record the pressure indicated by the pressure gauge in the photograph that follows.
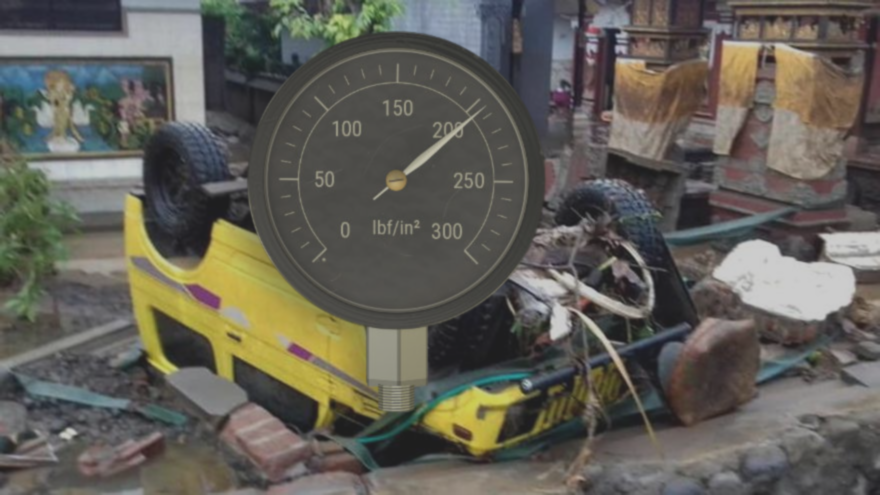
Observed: 205 psi
